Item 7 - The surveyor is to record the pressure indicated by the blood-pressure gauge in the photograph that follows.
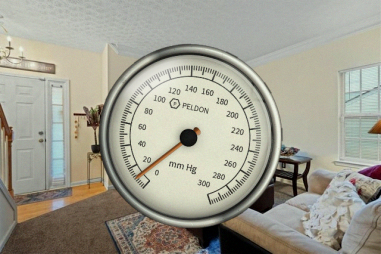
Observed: 10 mmHg
